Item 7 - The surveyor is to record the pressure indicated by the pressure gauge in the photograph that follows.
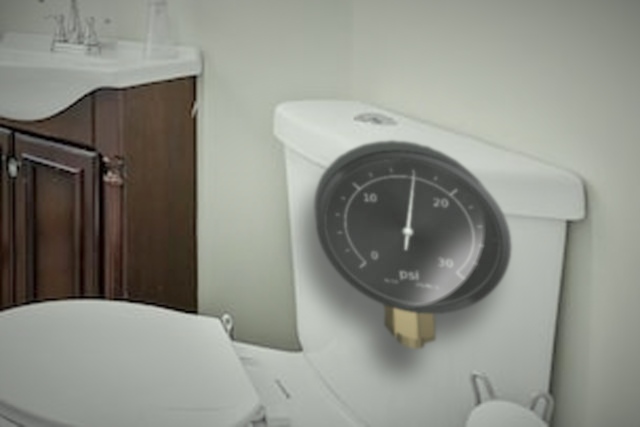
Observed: 16 psi
